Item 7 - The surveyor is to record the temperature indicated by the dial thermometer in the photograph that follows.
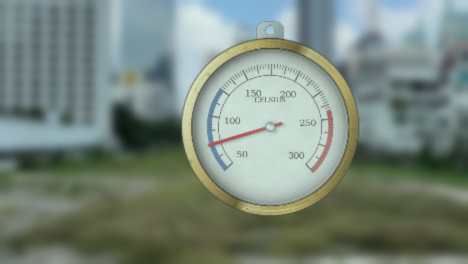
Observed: 75 °C
